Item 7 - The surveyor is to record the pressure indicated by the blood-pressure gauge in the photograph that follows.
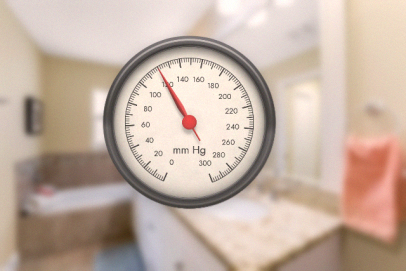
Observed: 120 mmHg
